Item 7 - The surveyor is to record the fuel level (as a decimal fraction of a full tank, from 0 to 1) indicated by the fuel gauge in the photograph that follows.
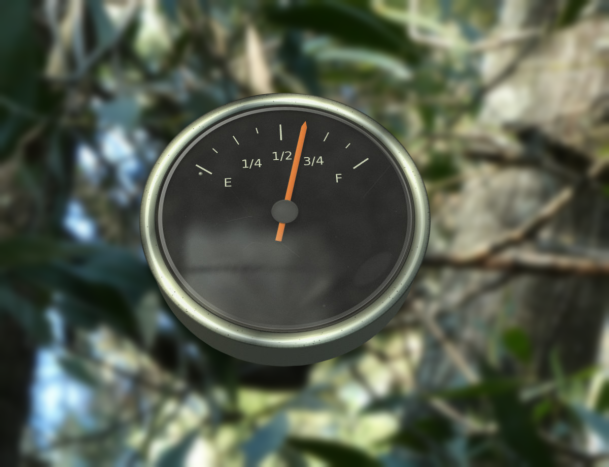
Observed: 0.625
